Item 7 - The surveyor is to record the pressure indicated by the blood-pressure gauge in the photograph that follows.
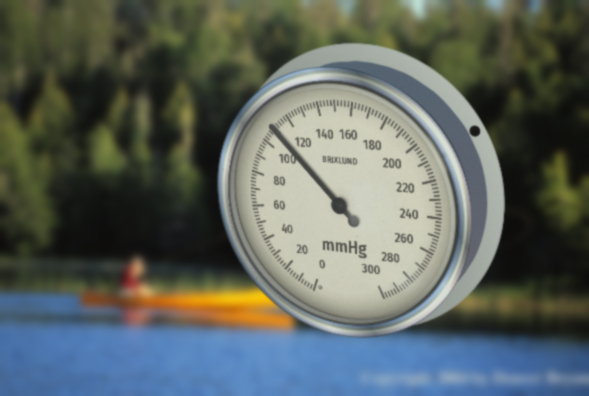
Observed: 110 mmHg
